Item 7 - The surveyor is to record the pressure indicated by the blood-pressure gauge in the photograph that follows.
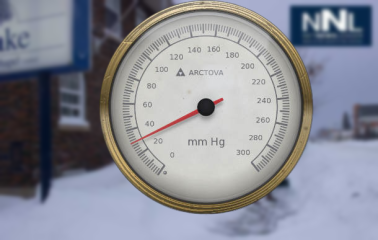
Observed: 30 mmHg
